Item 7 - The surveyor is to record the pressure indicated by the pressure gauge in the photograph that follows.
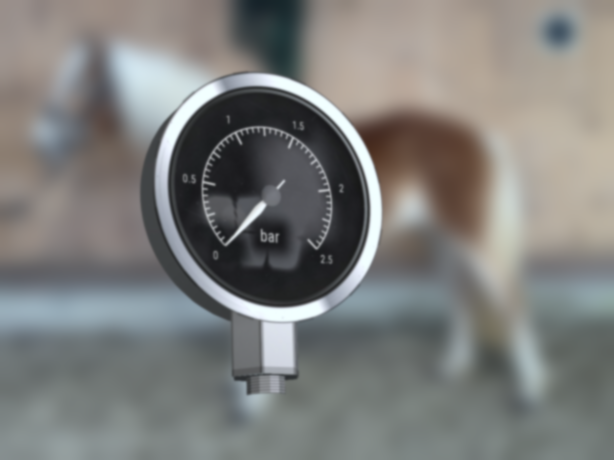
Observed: 0 bar
